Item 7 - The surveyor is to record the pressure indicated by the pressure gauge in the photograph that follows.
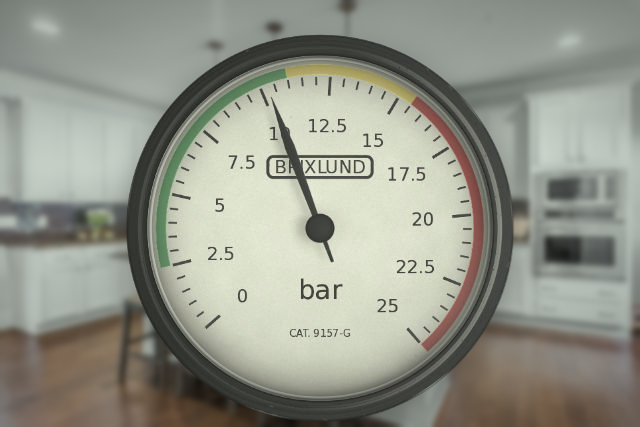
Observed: 10.25 bar
